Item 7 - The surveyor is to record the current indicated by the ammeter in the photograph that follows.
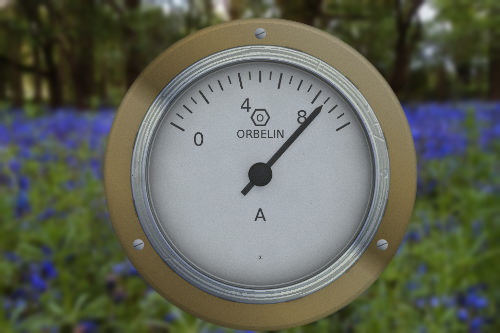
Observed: 8.5 A
